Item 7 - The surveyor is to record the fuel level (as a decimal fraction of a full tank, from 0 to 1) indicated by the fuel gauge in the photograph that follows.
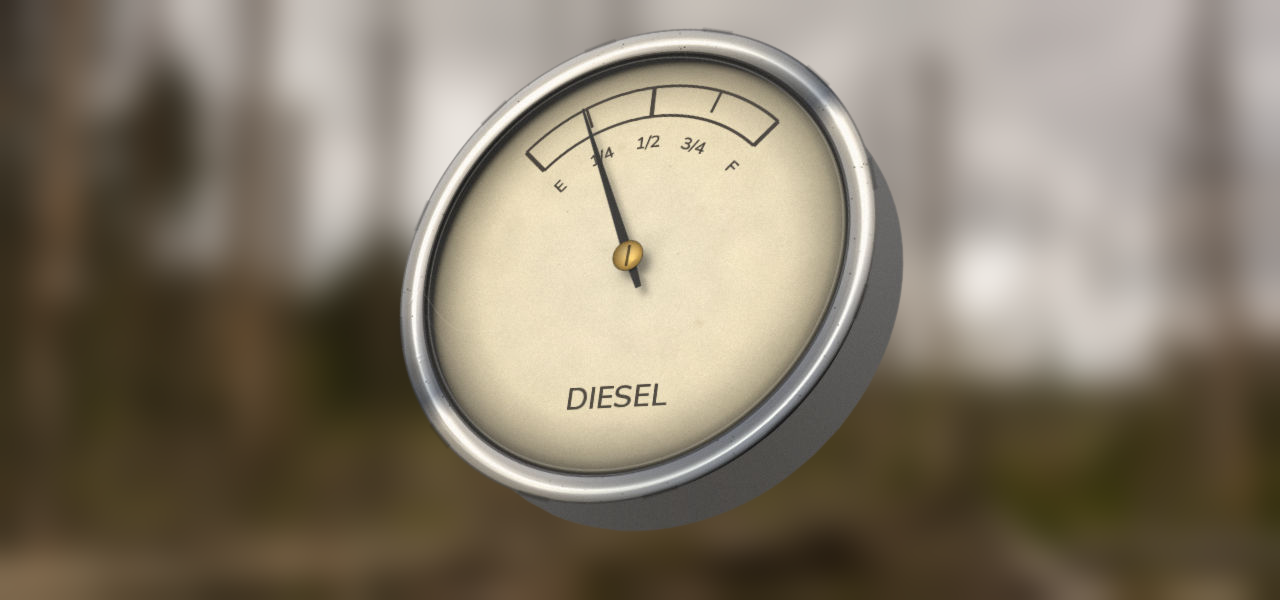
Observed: 0.25
